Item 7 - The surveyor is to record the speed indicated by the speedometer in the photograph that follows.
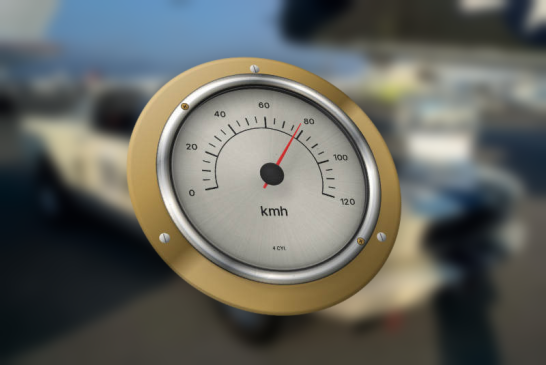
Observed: 77.5 km/h
